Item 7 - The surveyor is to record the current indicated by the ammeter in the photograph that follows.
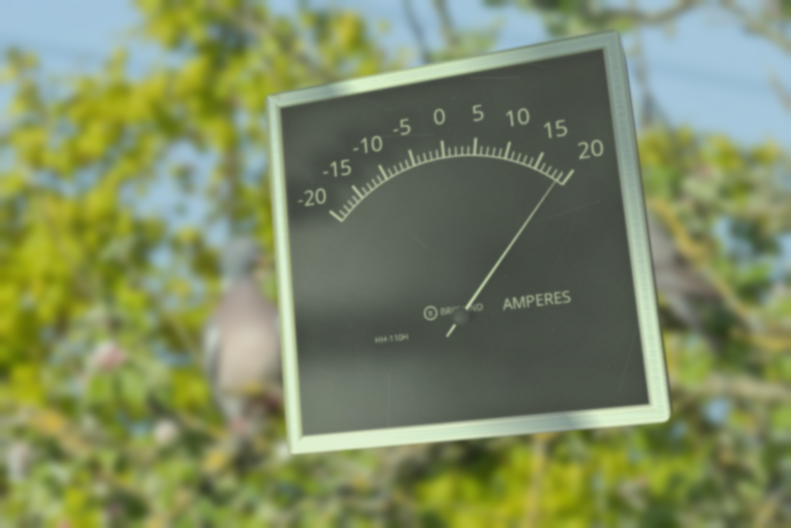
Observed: 19 A
